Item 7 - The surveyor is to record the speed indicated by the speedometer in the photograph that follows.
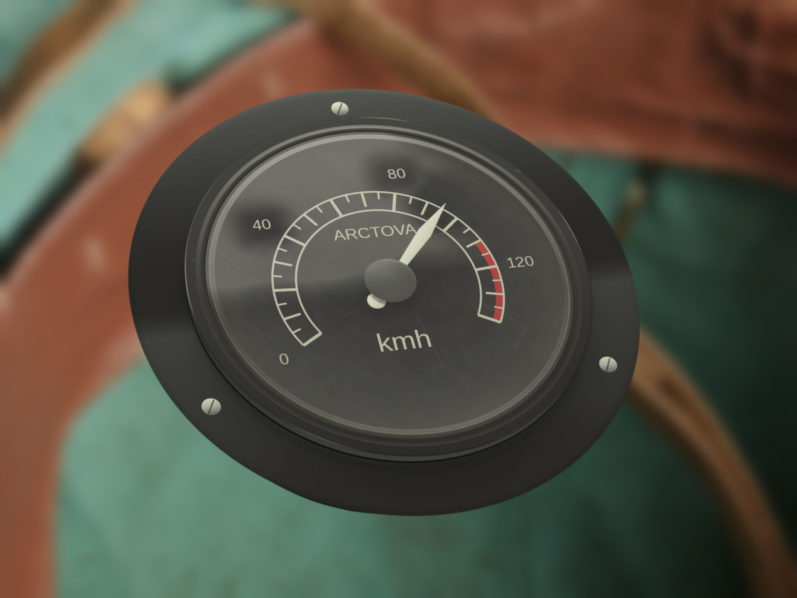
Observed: 95 km/h
